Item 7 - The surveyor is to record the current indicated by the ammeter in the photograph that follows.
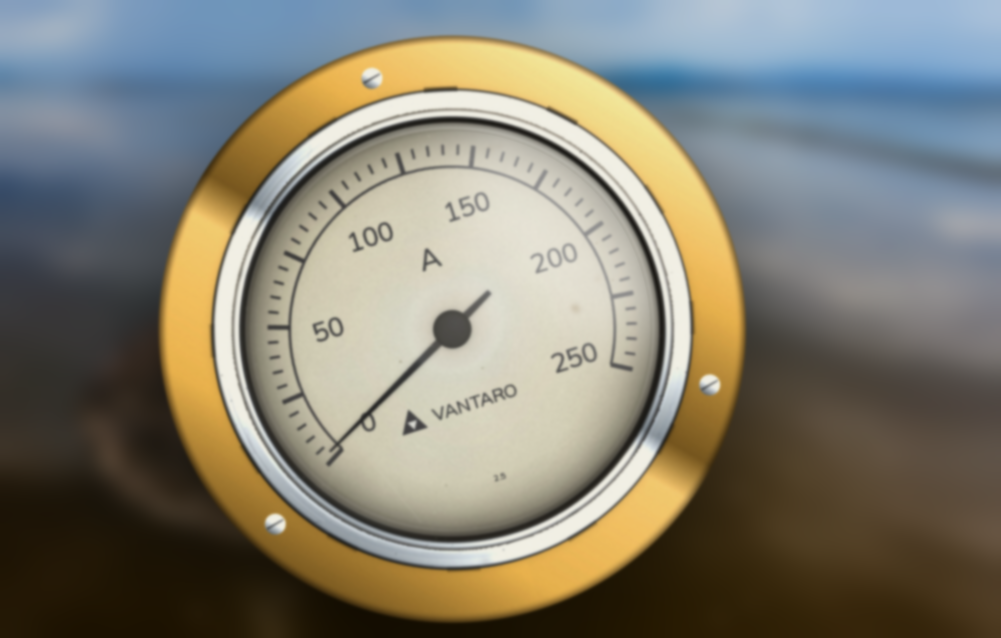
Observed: 2.5 A
